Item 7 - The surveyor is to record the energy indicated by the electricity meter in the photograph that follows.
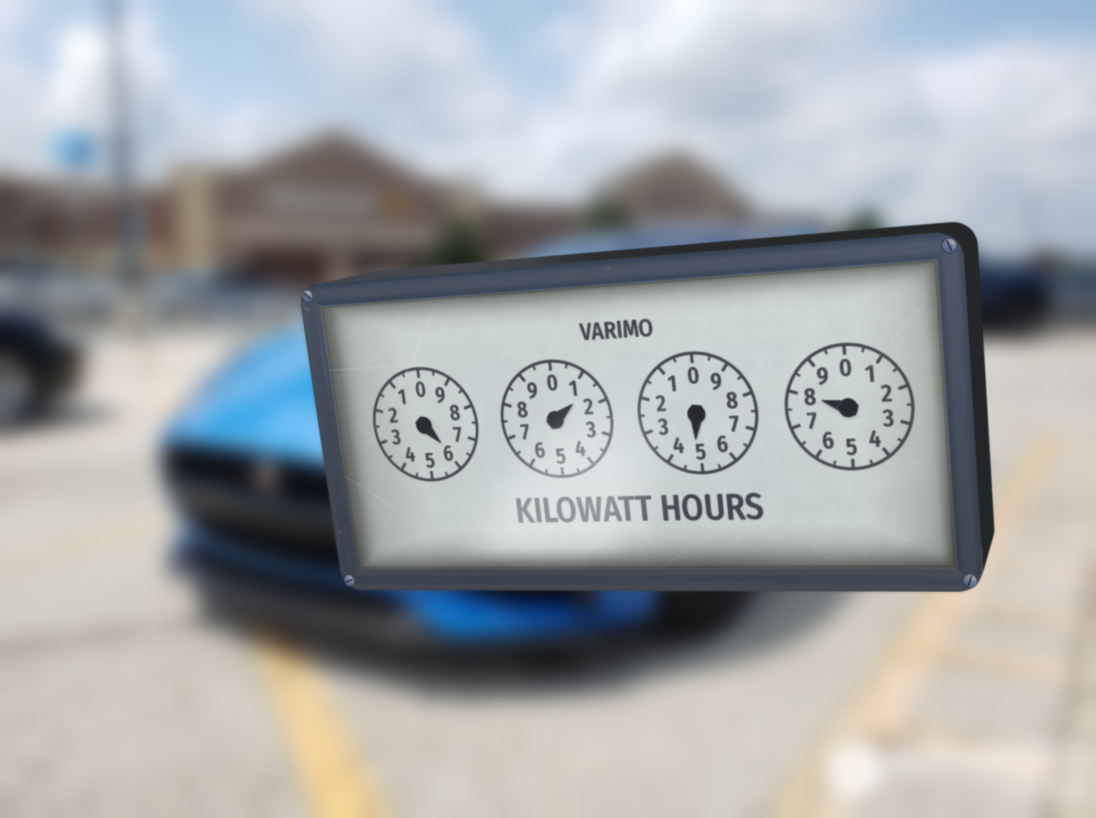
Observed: 6148 kWh
